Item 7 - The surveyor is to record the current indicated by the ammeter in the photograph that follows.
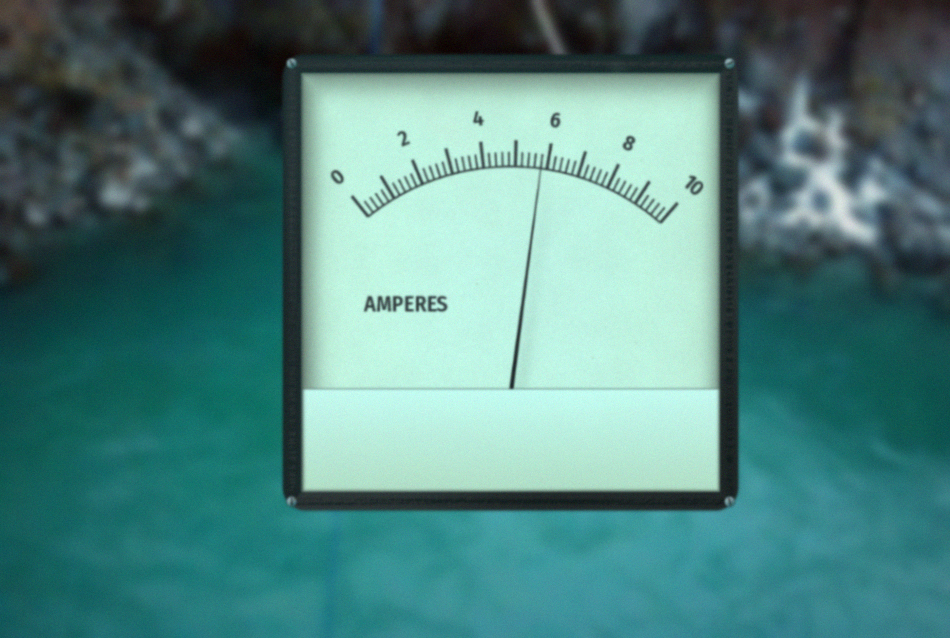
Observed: 5.8 A
